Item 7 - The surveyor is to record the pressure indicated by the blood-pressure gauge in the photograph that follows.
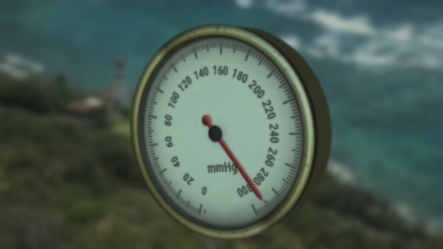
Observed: 290 mmHg
